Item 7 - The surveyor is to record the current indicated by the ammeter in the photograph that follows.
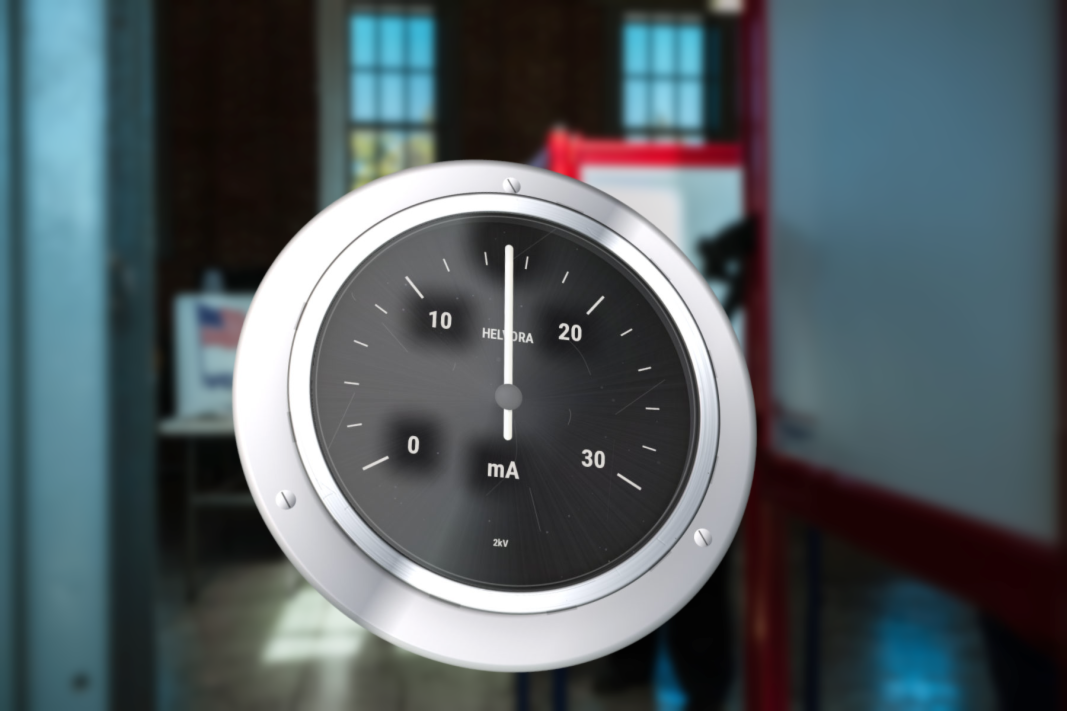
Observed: 15 mA
